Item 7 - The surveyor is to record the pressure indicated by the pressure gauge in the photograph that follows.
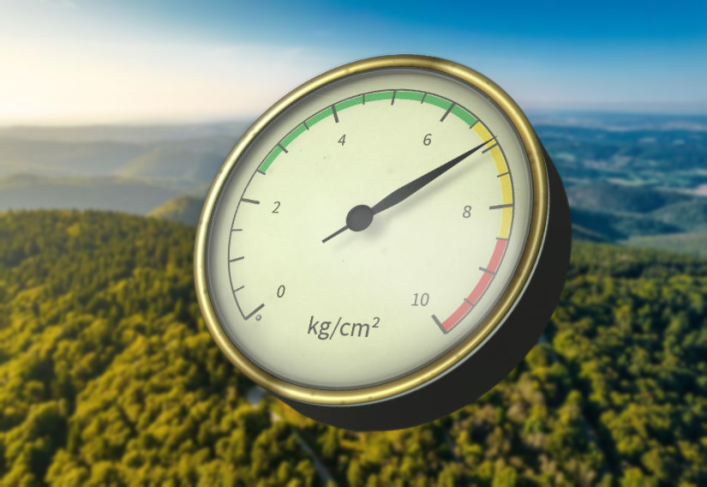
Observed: 7 kg/cm²
